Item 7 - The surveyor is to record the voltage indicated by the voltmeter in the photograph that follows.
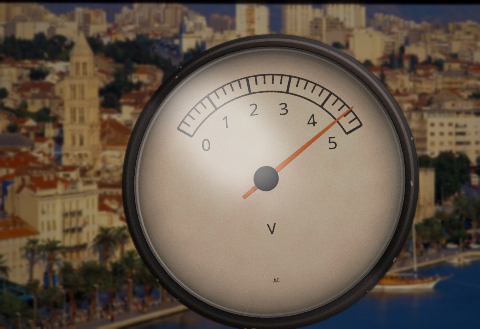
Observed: 4.6 V
